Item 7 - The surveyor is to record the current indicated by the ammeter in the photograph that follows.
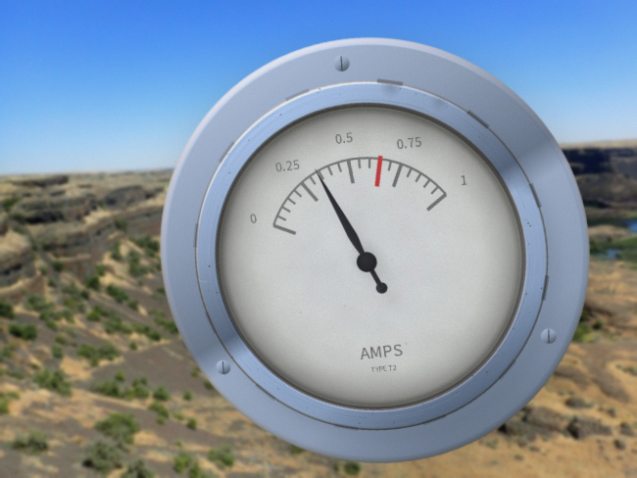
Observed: 0.35 A
